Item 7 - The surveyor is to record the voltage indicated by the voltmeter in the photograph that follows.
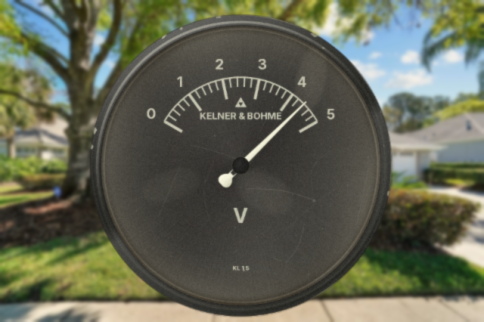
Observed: 4.4 V
